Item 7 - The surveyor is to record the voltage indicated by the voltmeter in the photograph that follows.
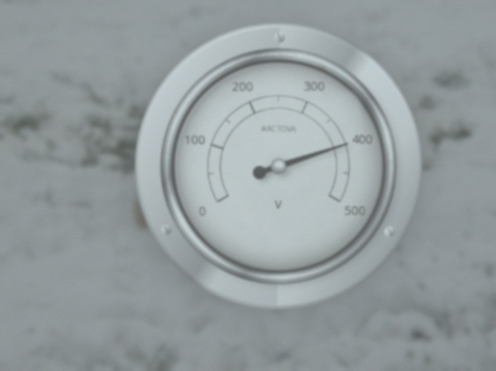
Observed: 400 V
